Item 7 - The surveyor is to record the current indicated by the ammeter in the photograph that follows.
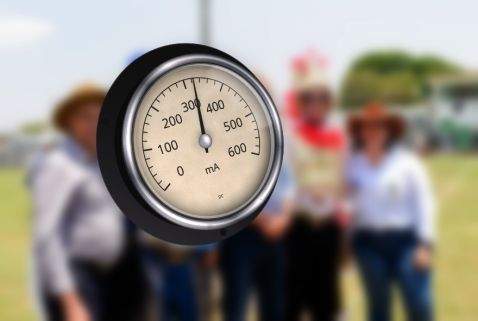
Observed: 320 mA
